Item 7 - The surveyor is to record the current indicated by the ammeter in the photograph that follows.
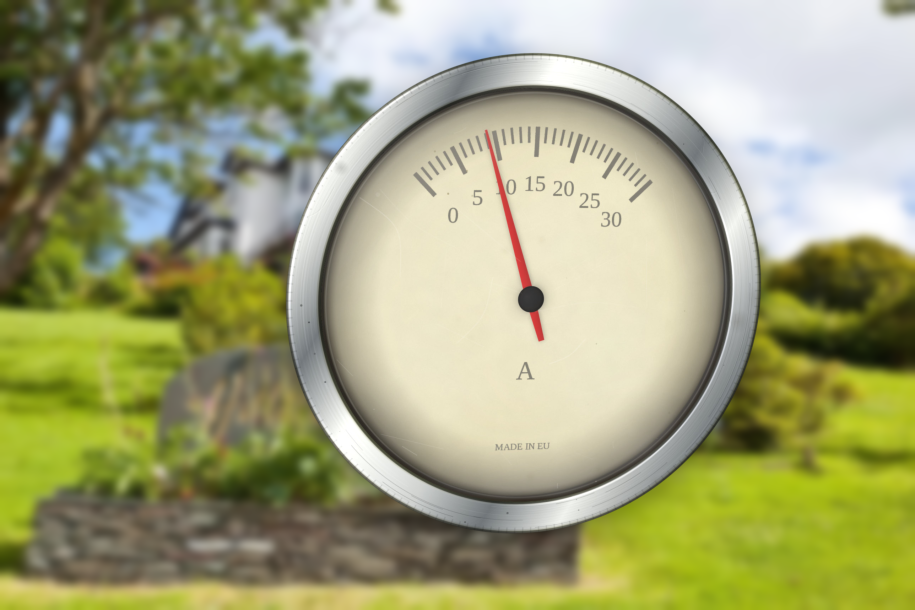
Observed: 9 A
